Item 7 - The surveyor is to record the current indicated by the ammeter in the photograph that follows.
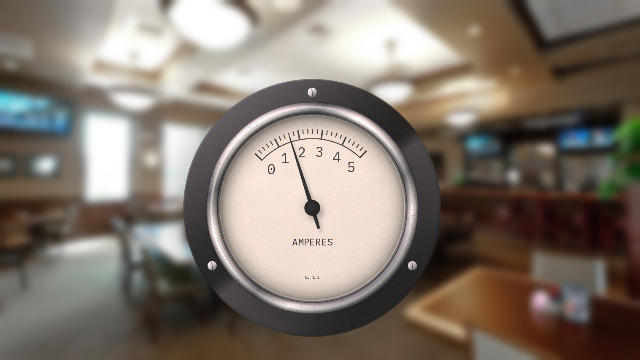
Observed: 1.6 A
